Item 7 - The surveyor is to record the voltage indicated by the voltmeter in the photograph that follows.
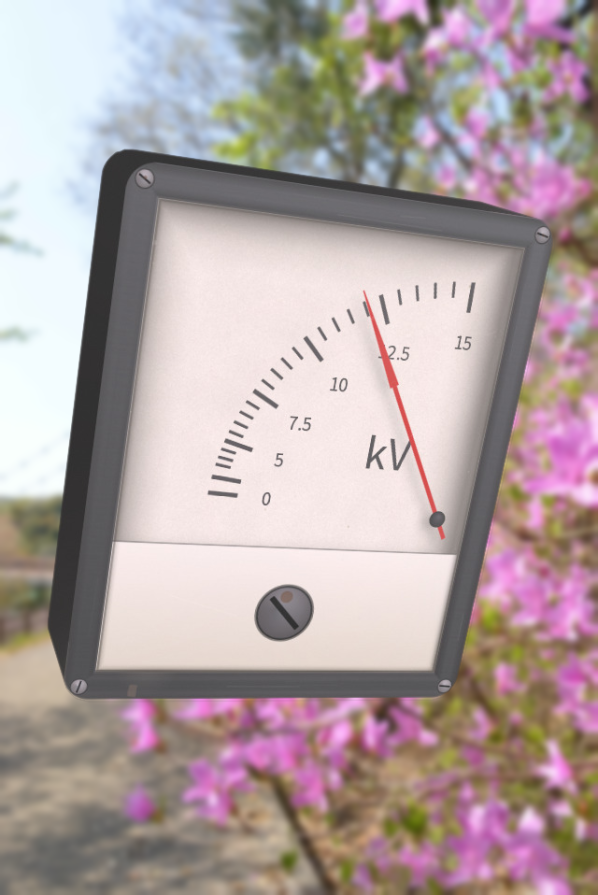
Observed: 12 kV
